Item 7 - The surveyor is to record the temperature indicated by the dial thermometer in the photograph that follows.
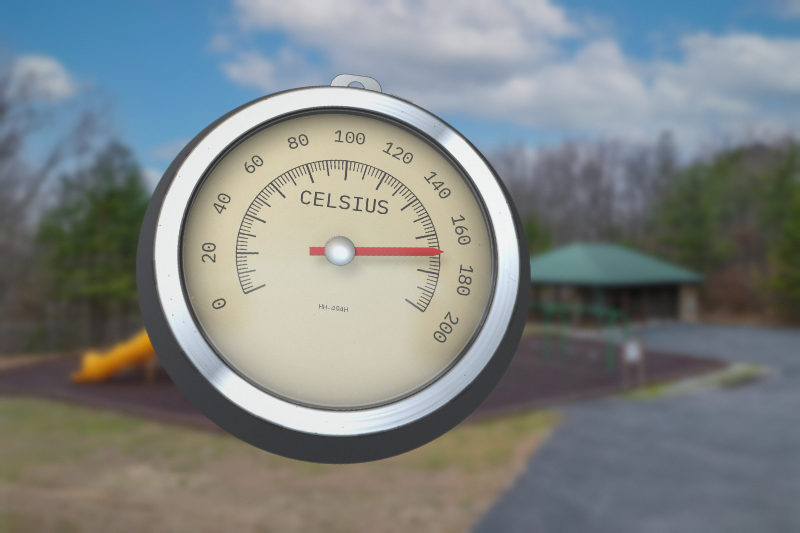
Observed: 170 °C
